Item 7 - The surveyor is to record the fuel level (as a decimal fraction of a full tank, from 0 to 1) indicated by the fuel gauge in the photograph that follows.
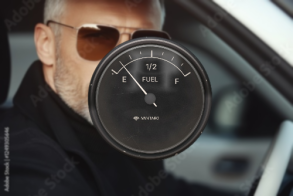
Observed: 0.125
